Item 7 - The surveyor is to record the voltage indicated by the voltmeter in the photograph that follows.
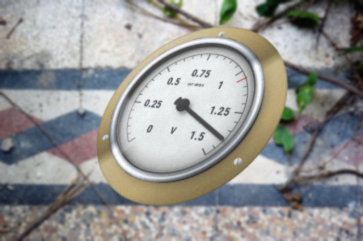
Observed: 1.4 V
